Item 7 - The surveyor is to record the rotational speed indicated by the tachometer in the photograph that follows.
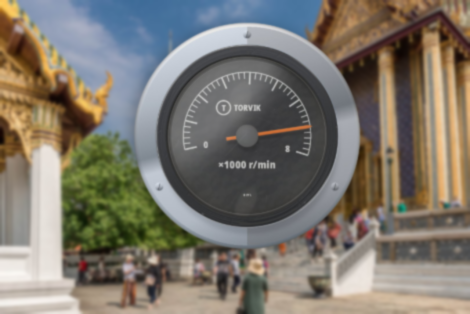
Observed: 7000 rpm
